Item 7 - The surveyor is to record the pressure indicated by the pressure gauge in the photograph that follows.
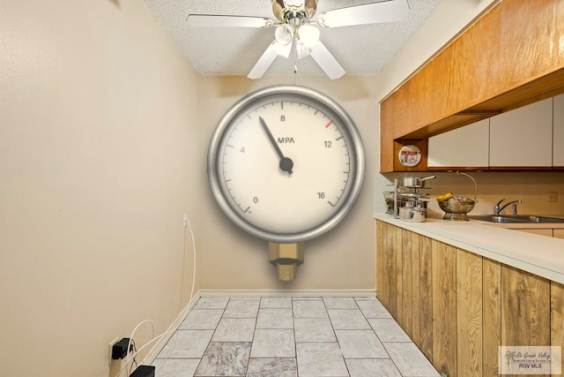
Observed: 6.5 MPa
